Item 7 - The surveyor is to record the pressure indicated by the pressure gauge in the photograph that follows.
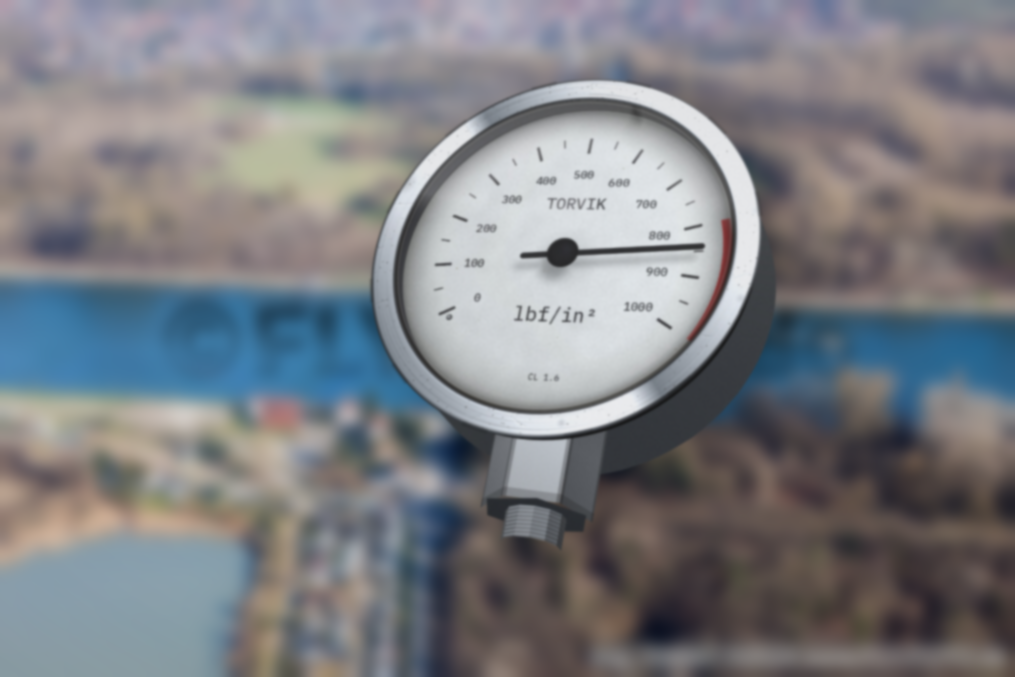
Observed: 850 psi
